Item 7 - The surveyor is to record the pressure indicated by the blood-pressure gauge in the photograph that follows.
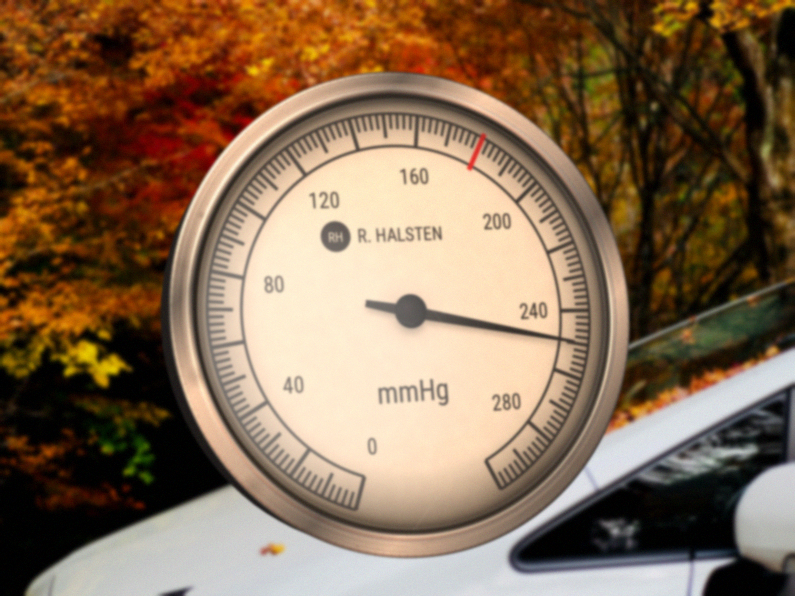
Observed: 250 mmHg
